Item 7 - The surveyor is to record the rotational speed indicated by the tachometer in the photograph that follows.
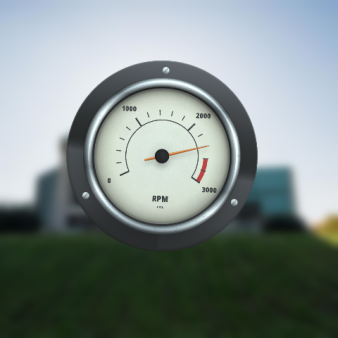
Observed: 2400 rpm
